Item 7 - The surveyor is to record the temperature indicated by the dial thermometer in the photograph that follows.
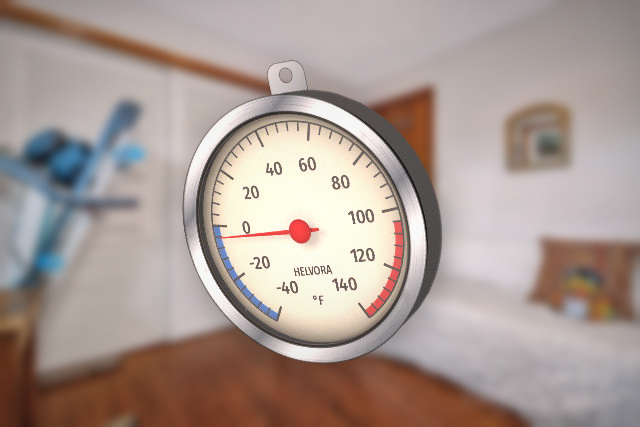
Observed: -4 °F
